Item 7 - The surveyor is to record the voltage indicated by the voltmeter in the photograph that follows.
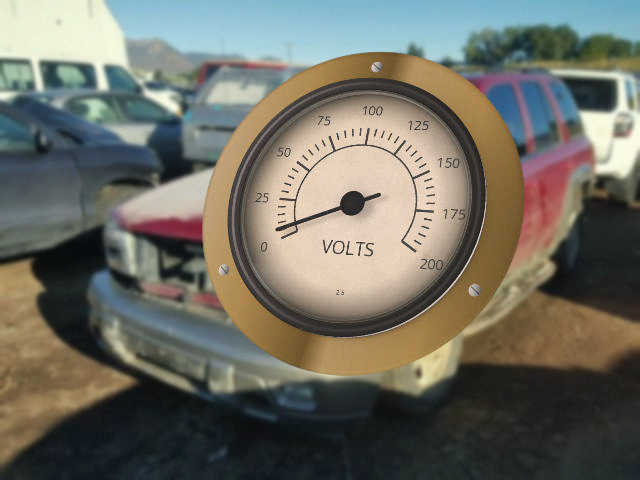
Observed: 5 V
